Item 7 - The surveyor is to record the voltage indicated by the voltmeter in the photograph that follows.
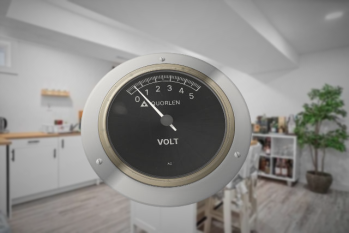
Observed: 0.5 V
